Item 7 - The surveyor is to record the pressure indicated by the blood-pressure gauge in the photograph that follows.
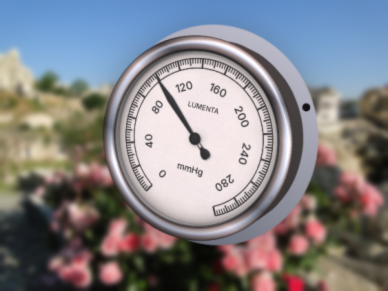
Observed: 100 mmHg
